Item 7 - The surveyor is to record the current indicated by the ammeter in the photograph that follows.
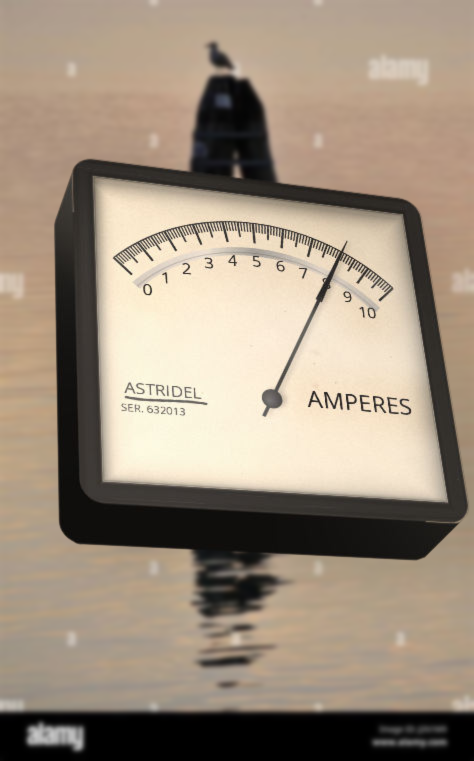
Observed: 8 A
